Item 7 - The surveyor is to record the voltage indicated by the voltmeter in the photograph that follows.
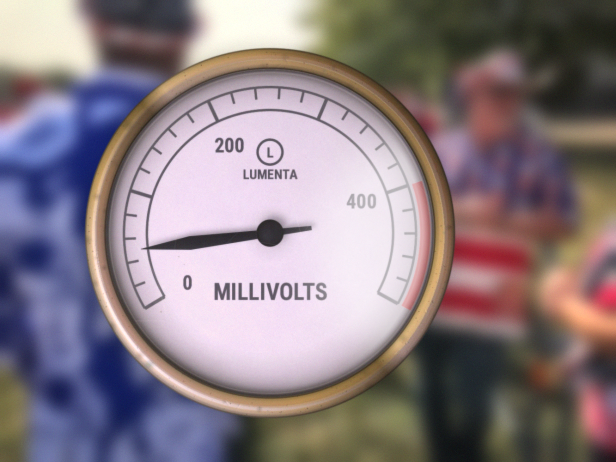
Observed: 50 mV
